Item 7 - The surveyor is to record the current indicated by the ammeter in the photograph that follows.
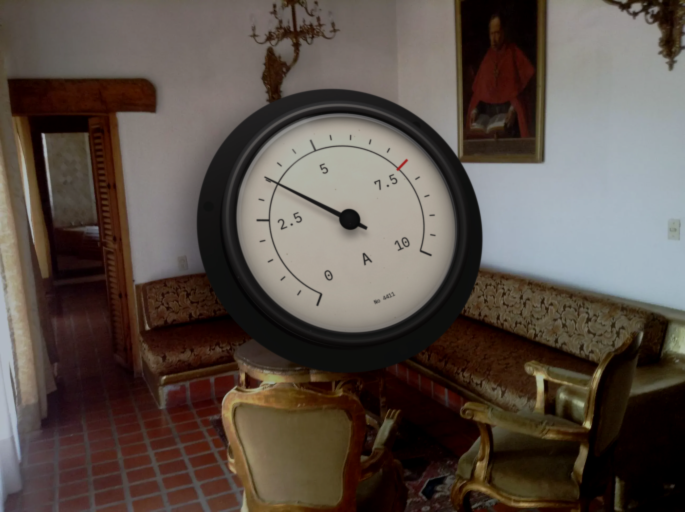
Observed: 3.5 A
